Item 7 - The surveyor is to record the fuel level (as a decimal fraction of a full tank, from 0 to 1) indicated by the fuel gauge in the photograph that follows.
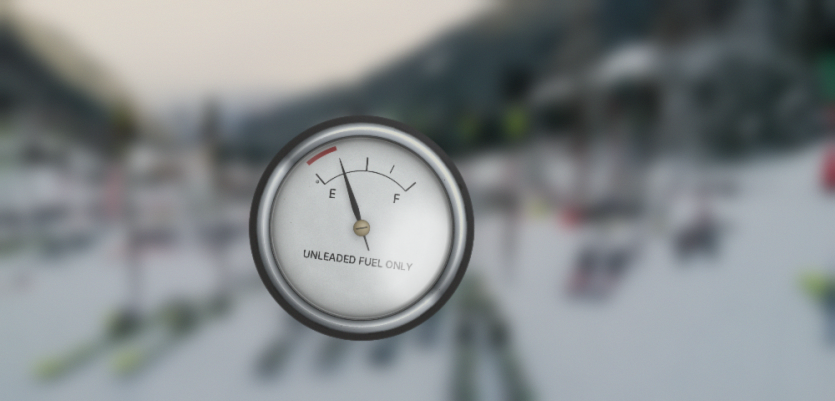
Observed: 0.25
